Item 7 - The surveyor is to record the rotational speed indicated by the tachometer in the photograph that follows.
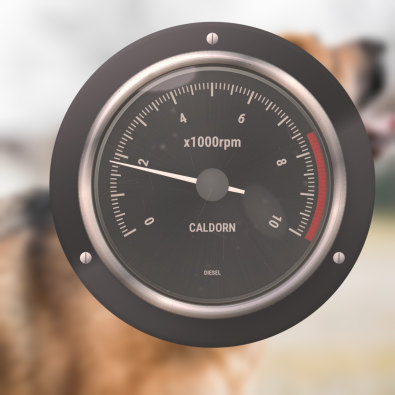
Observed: 1800 rpm
